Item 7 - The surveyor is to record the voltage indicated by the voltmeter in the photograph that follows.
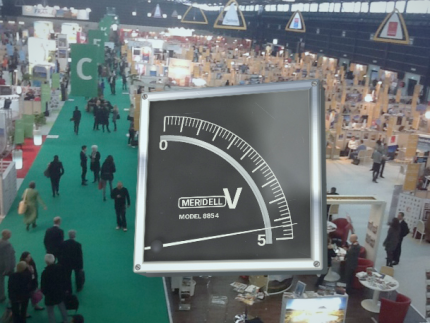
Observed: 4.7 V
